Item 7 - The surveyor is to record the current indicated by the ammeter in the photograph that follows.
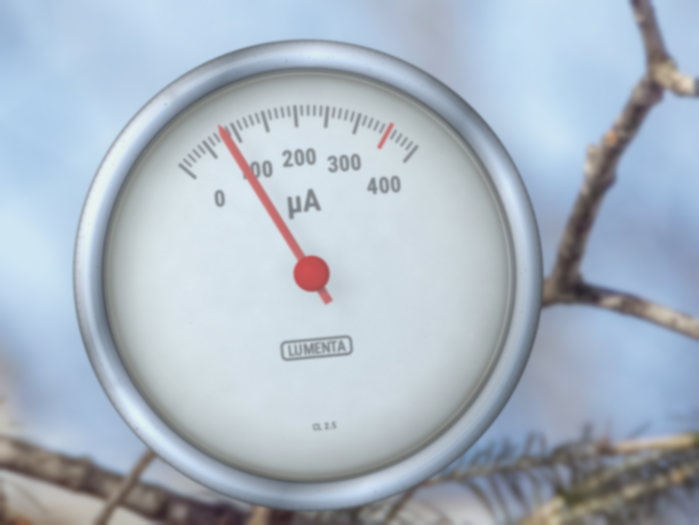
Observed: 80 µA
